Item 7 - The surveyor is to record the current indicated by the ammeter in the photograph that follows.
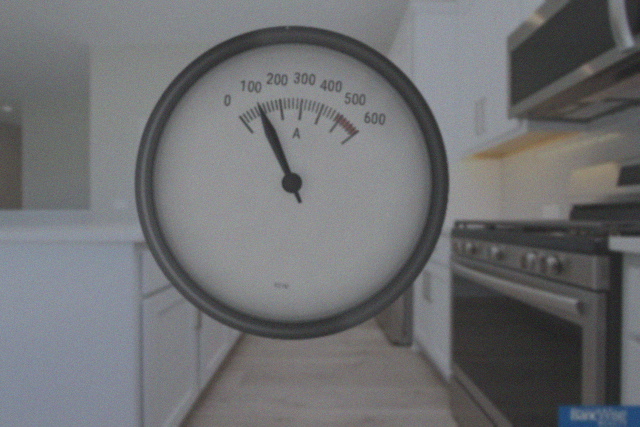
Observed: 100 A
